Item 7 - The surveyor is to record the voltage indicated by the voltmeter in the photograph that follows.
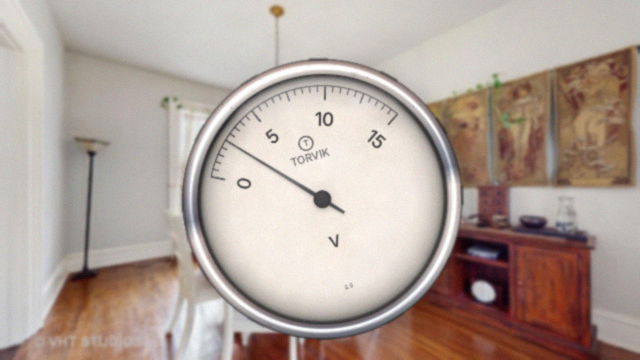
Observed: 2.5 V
